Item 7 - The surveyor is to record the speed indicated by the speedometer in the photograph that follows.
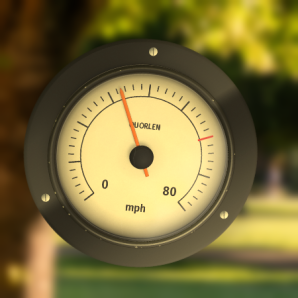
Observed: 33 mph
